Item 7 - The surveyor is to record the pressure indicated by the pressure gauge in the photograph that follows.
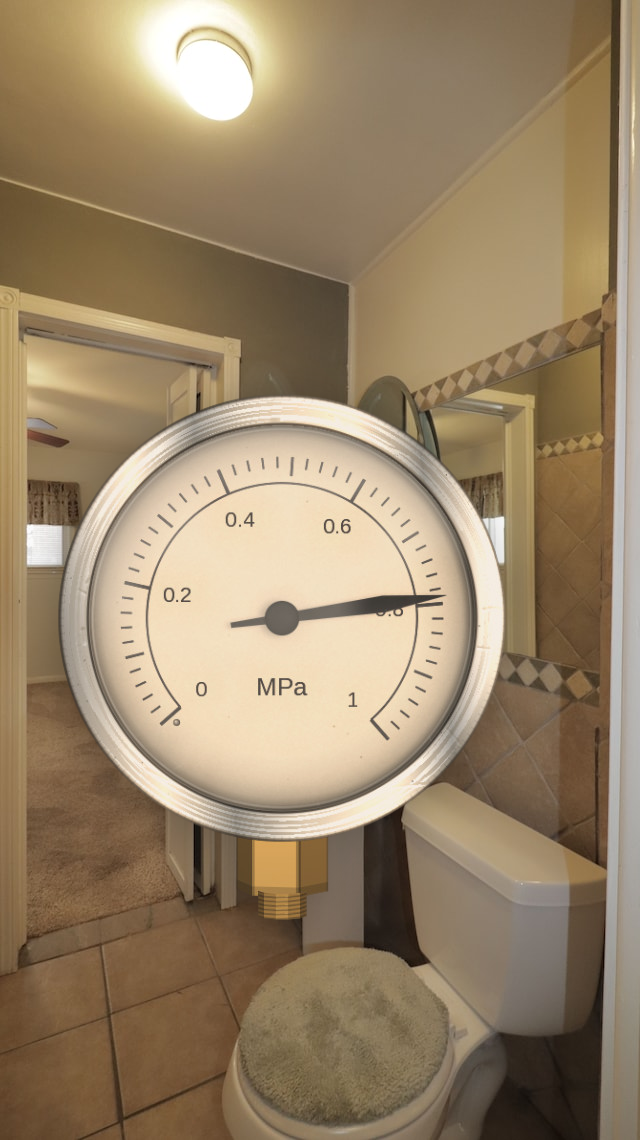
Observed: 0.79 MPa
